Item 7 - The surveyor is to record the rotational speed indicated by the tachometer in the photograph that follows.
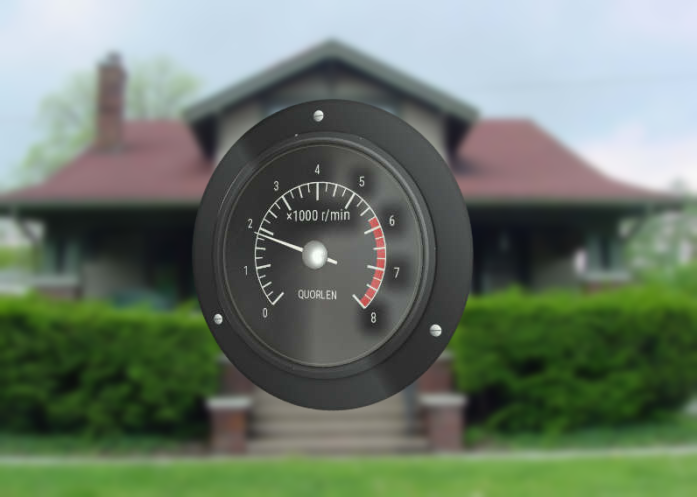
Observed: 1875 rpm
